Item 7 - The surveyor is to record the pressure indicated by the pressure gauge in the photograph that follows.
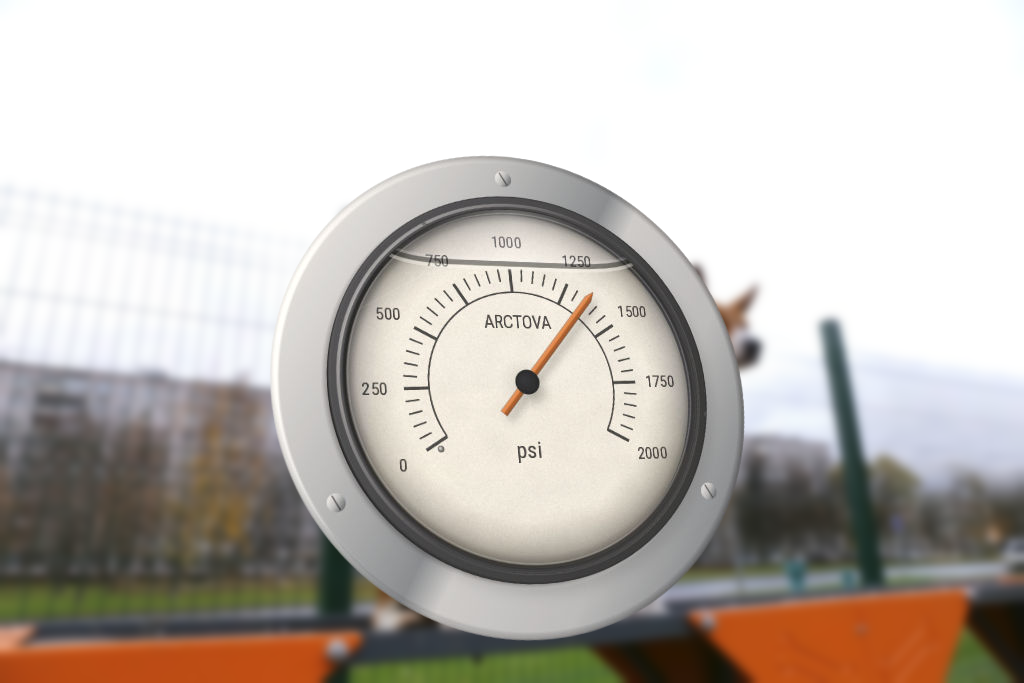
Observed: 1350 psi
